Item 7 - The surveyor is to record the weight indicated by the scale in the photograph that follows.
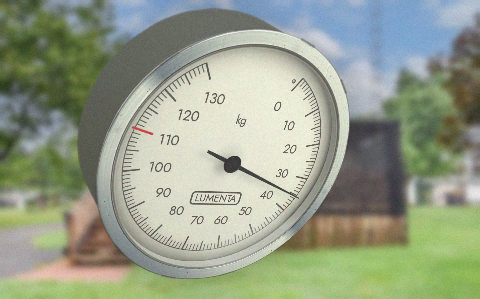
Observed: 35 kg
